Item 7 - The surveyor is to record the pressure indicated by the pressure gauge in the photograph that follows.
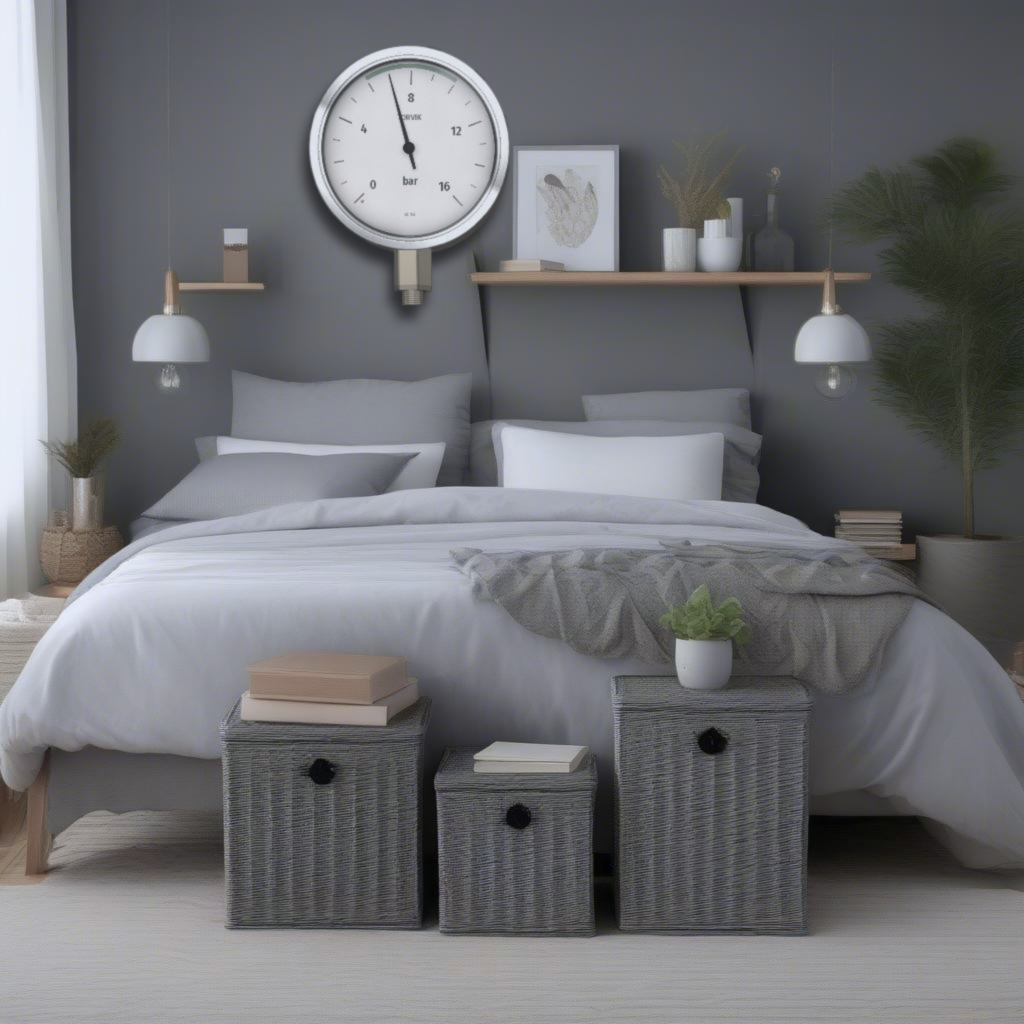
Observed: 7 bar
